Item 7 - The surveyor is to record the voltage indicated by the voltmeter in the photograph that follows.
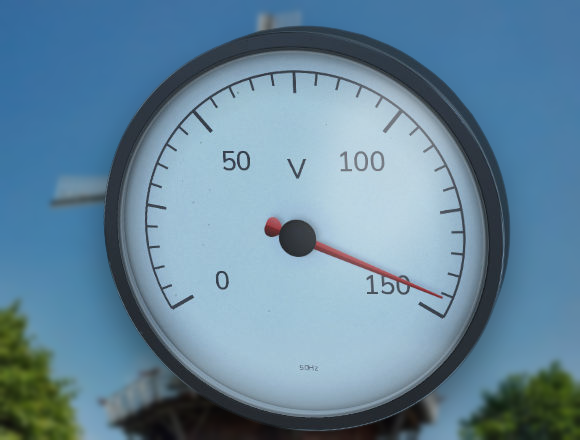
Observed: 145 V
